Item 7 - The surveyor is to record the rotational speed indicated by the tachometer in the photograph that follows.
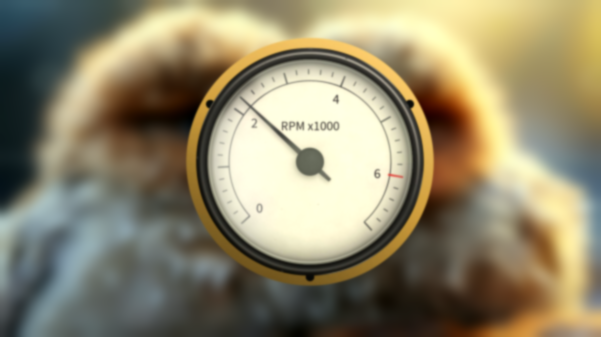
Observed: 2200 rpm
